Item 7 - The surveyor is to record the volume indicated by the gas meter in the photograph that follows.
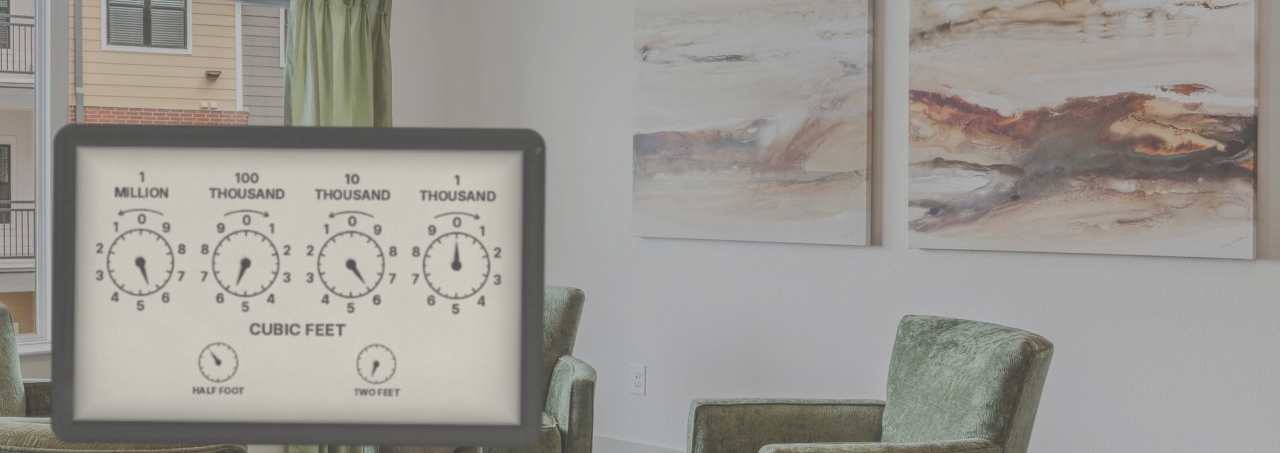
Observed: 556000 ft³
